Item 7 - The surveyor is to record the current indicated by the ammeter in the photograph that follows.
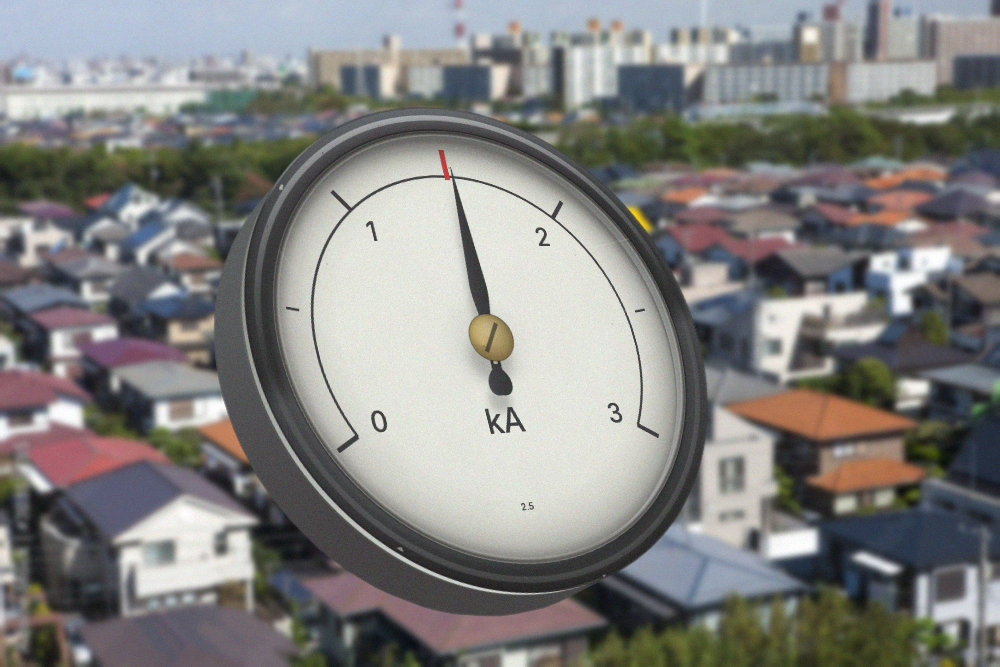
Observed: 1.5 kA
